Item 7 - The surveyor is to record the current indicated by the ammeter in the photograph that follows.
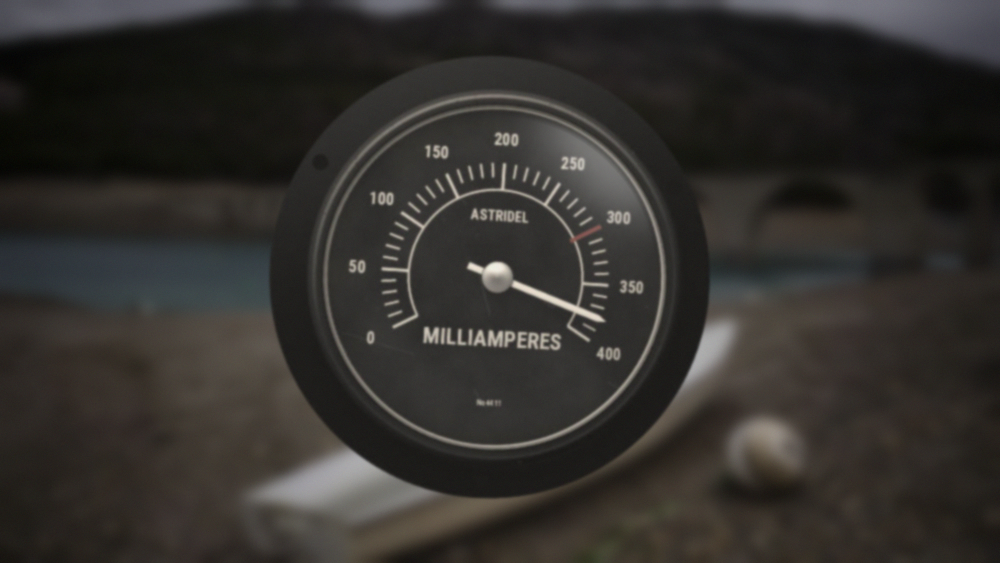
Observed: 380 mA
